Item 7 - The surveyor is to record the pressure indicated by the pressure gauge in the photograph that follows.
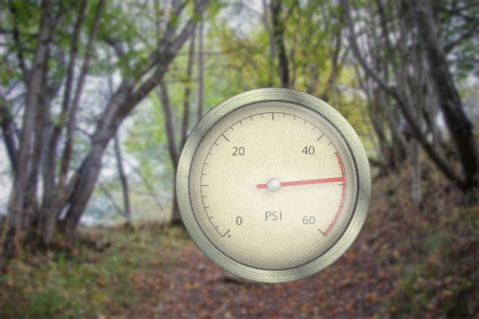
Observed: 49 psi
